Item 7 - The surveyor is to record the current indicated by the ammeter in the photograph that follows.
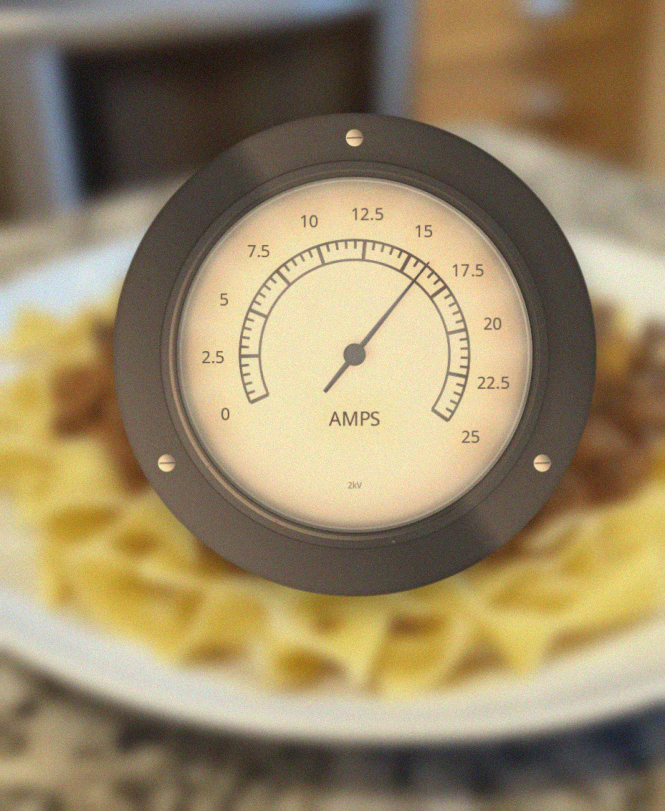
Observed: 16 A
